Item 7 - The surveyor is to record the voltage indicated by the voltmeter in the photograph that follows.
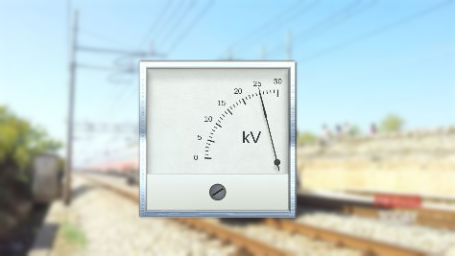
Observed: 25 kV
